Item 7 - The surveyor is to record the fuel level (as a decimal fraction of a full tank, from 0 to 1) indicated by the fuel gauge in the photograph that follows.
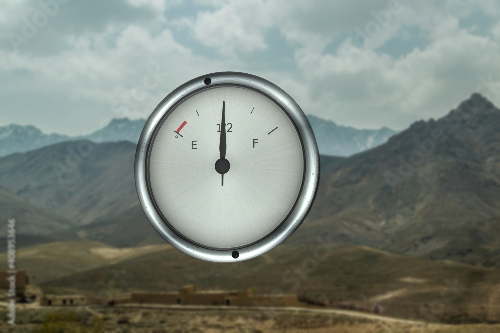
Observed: 0.5
